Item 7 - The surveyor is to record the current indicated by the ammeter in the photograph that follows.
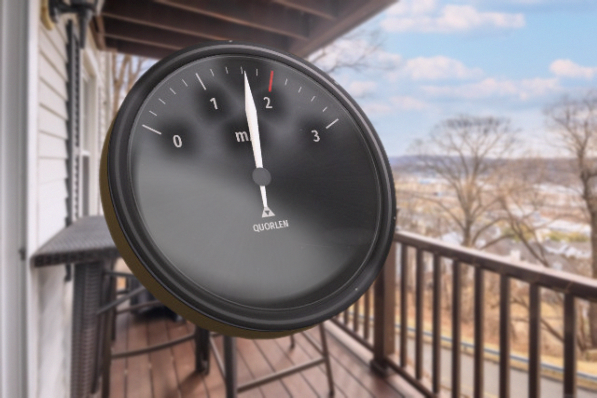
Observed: 1.6 mA
